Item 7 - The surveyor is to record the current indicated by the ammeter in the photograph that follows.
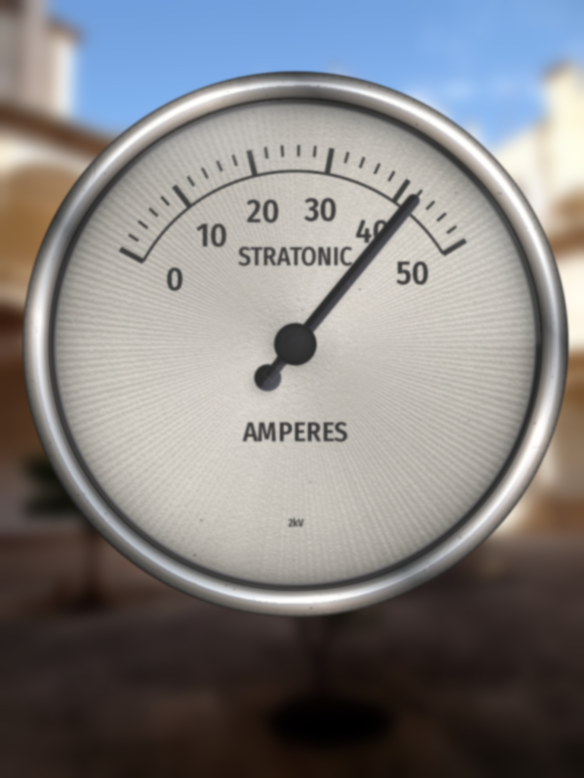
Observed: 42 A
